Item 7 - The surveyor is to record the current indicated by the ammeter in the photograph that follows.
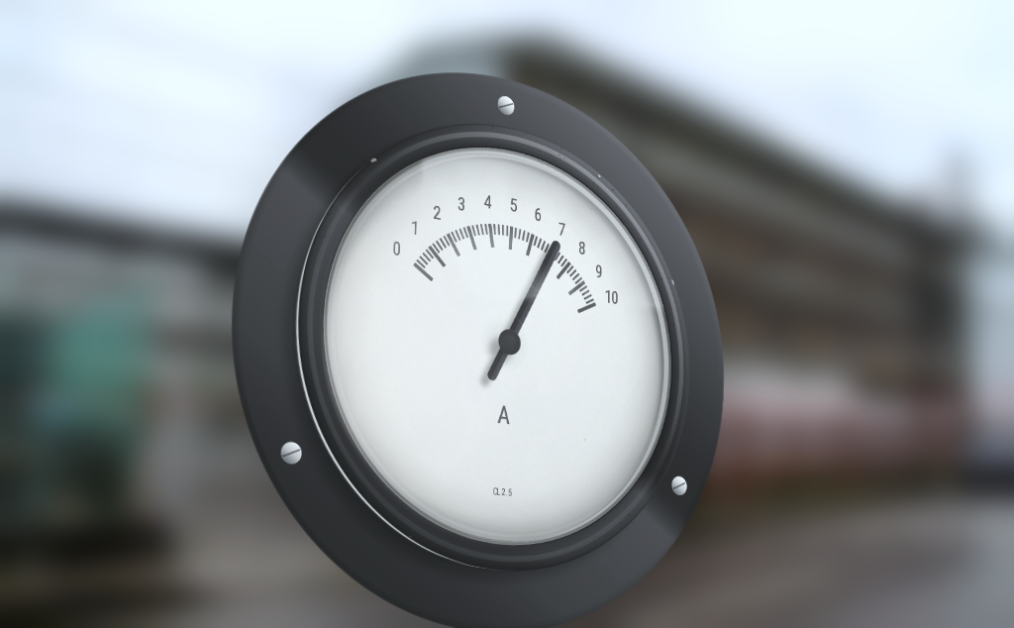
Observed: 7 A
